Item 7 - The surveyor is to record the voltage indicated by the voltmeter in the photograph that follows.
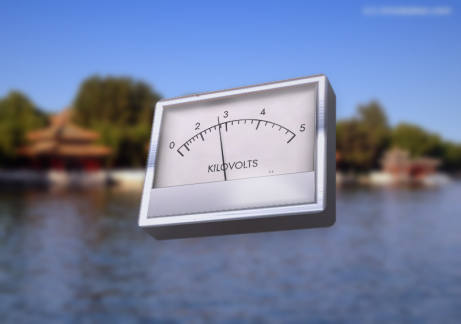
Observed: 2.8 kV
